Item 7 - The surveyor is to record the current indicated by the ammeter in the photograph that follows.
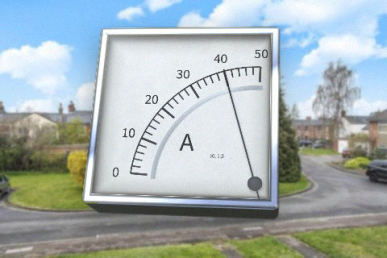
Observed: 40 A
